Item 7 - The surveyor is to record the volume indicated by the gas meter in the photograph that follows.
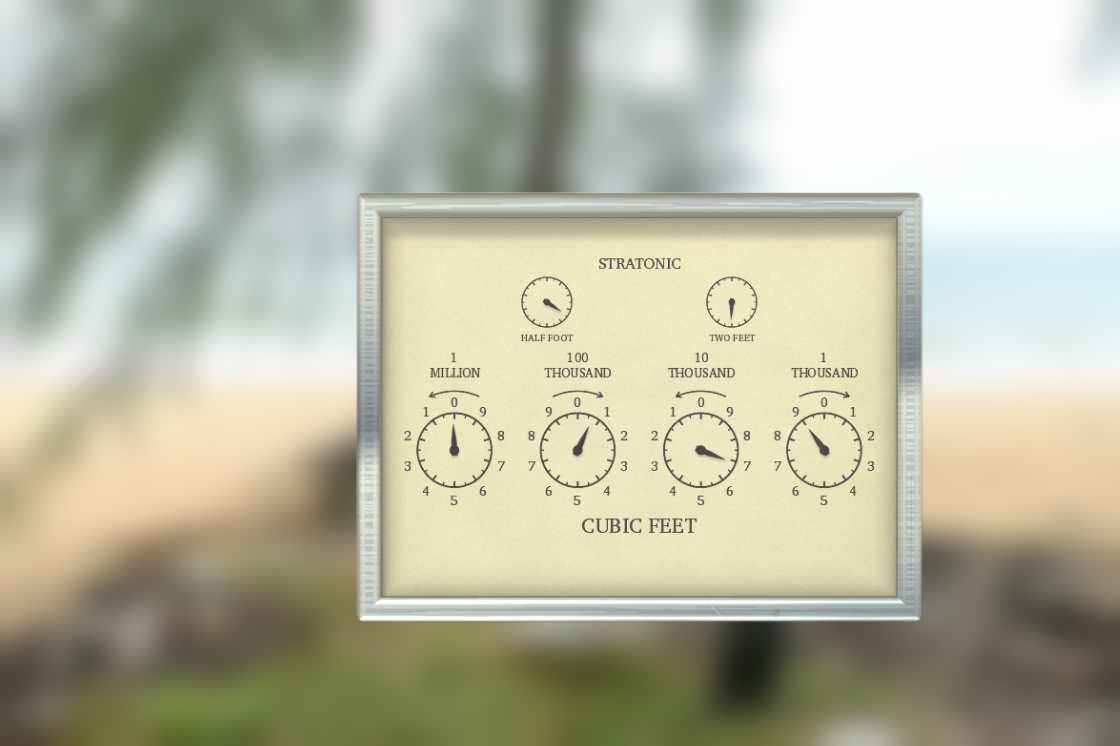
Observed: 6900 ft³
